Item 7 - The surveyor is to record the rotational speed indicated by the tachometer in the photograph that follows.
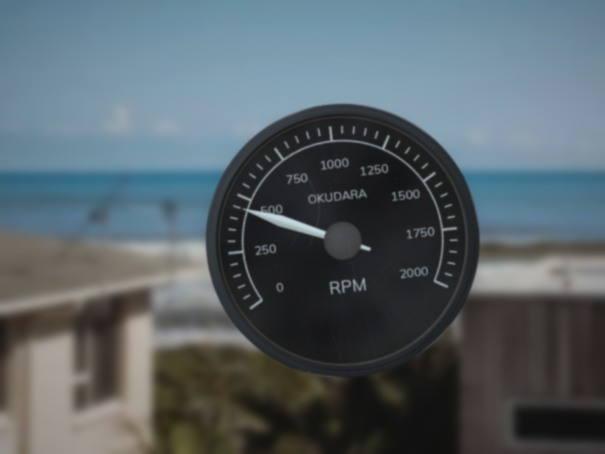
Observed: 450 rpm
